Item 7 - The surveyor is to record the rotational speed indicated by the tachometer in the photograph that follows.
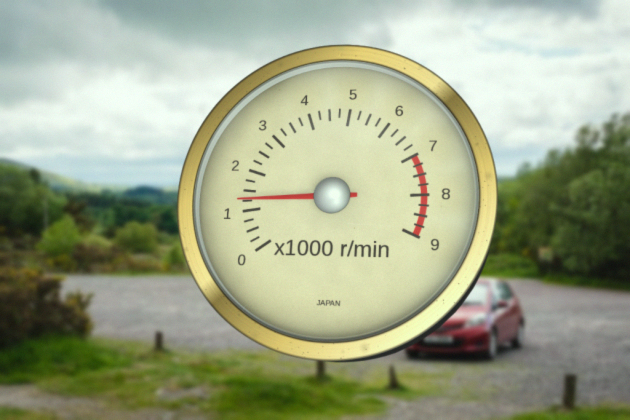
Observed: 1250 rpm
